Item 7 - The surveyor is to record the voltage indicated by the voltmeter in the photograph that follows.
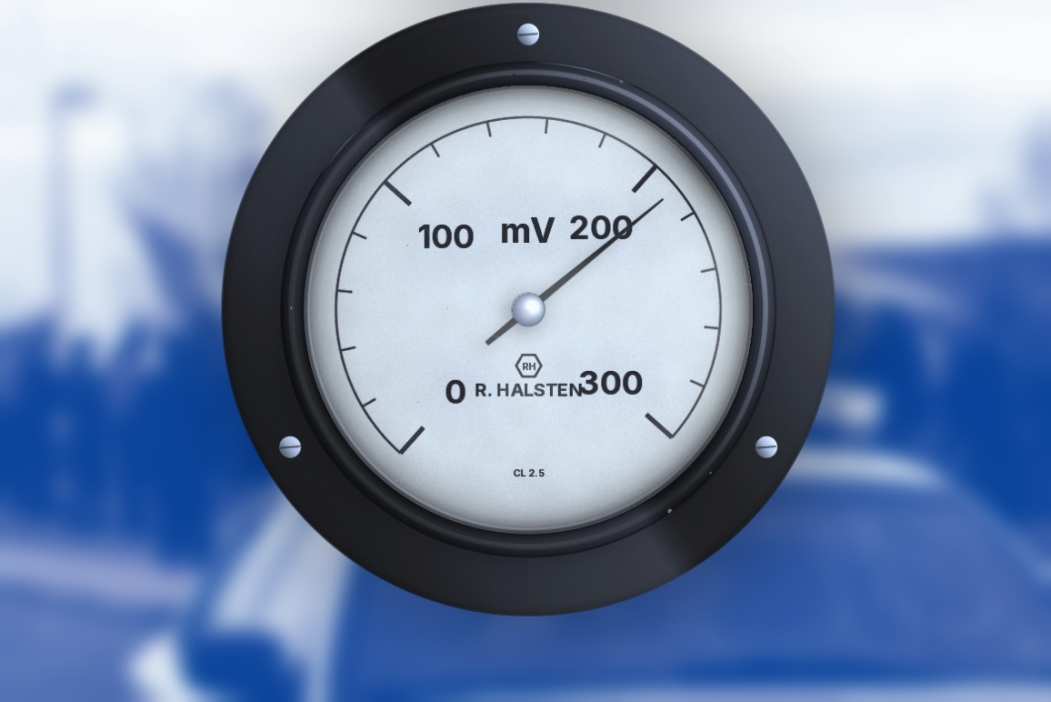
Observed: 210 mV
